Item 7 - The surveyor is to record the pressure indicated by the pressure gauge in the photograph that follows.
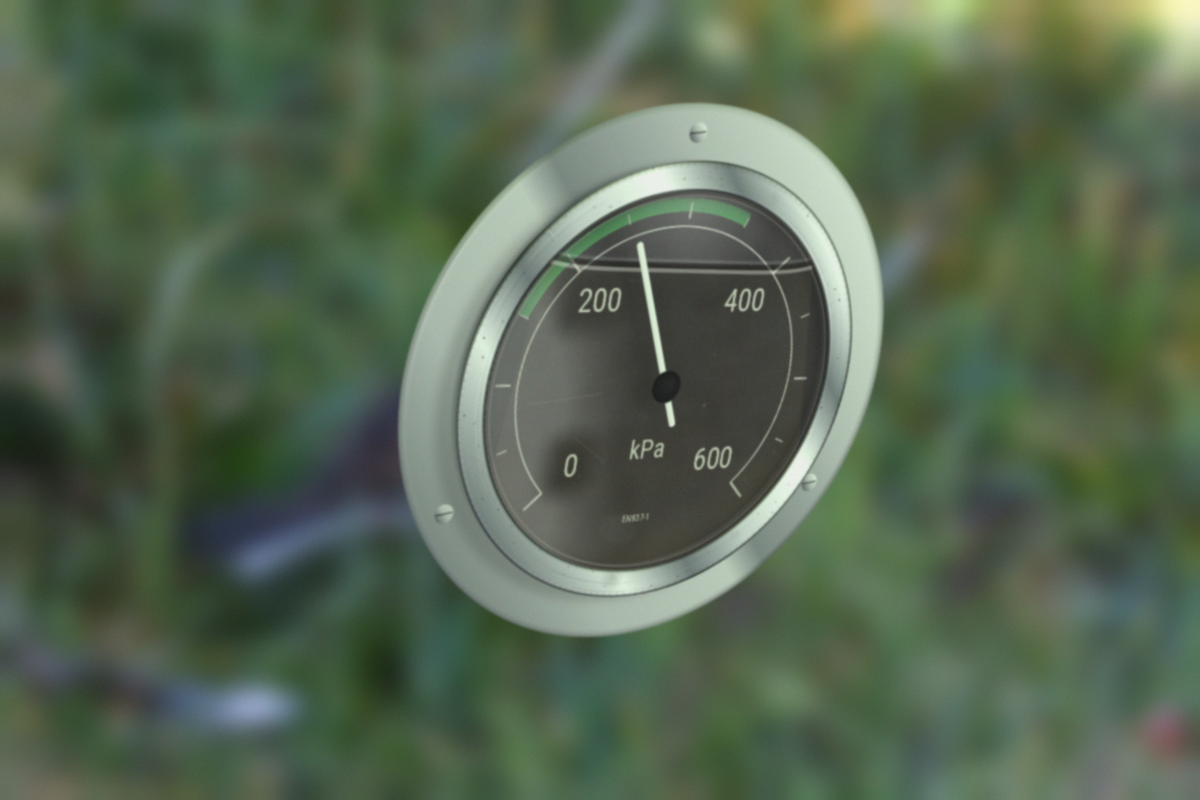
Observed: 250 kPa
